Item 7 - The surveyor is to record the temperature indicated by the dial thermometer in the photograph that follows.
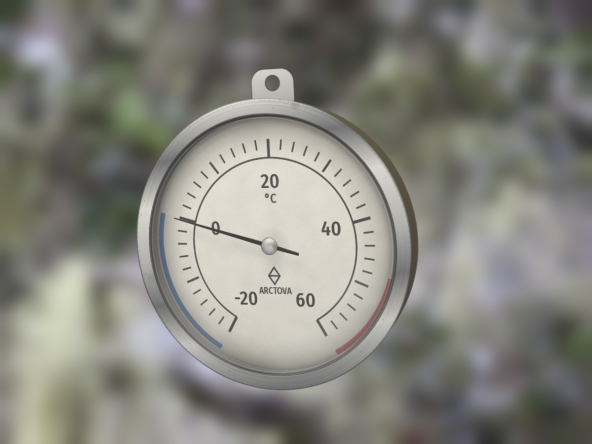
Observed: 0 °C
